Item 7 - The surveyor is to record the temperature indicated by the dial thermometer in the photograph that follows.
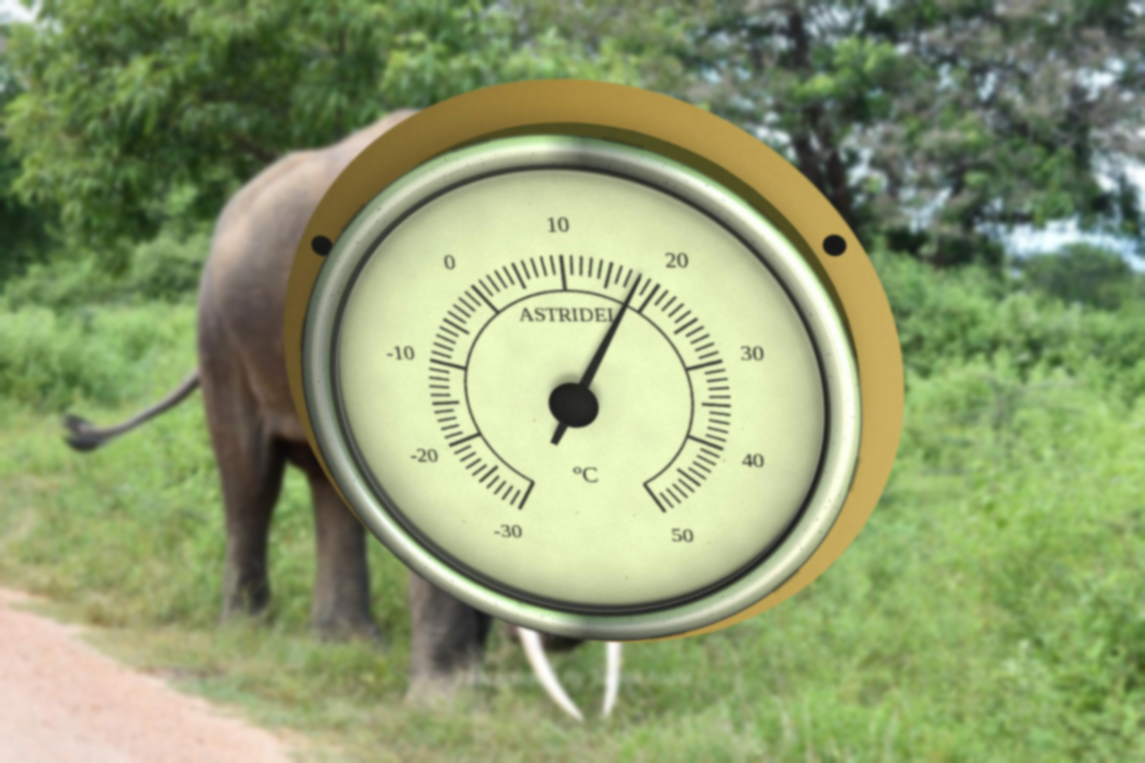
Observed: 18 °C
